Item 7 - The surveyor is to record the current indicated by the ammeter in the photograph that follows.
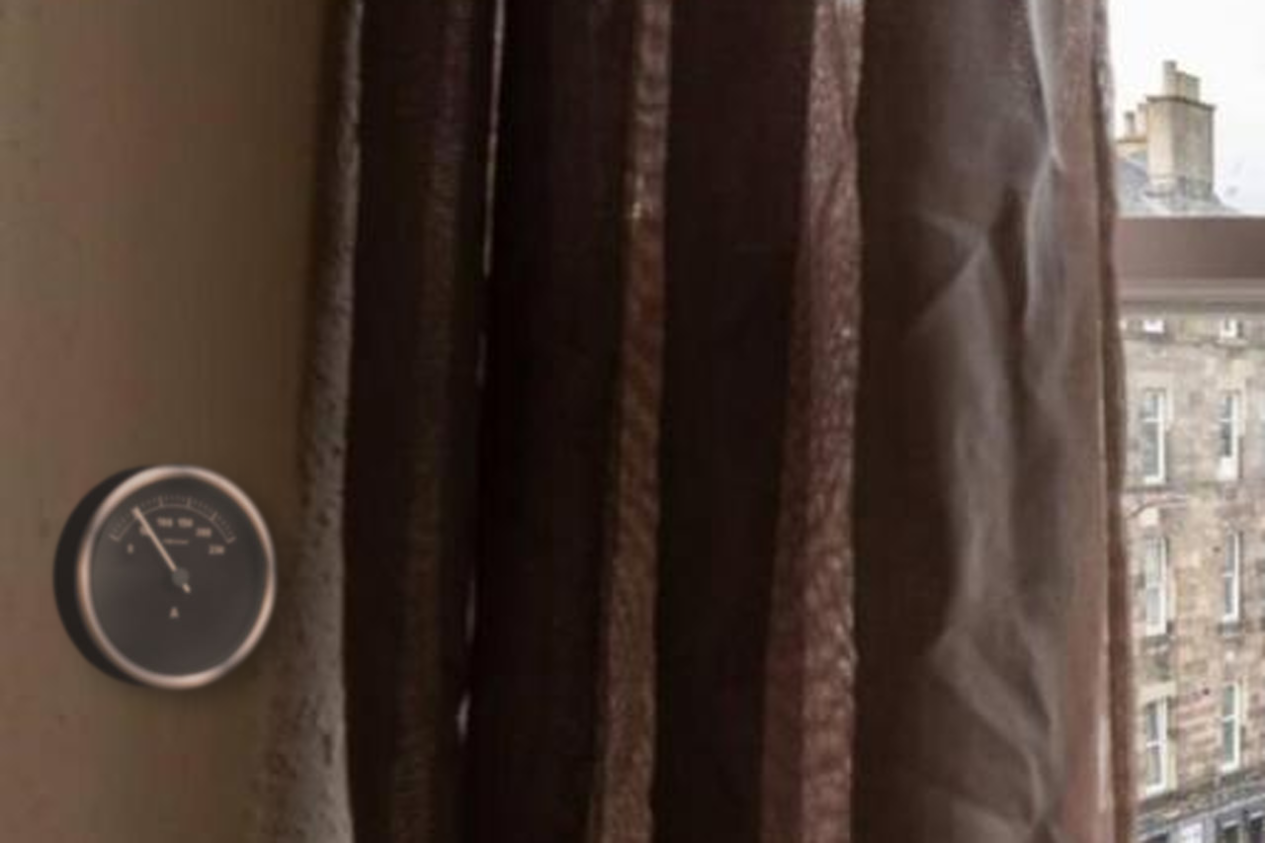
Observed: 50 A
